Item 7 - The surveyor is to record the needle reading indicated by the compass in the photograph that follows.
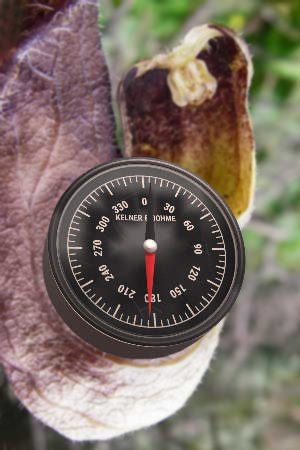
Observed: 185 °
